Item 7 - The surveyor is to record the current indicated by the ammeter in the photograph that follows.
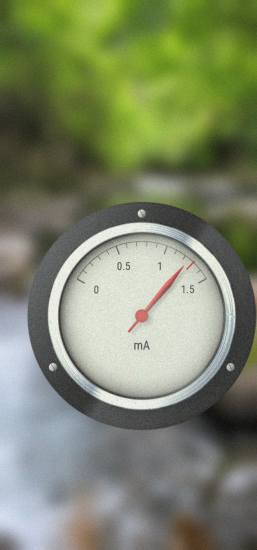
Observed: 1.25 mA
